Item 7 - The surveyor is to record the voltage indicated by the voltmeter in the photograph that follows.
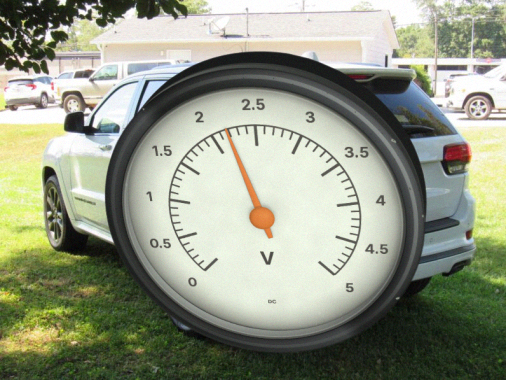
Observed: 2.2 V
